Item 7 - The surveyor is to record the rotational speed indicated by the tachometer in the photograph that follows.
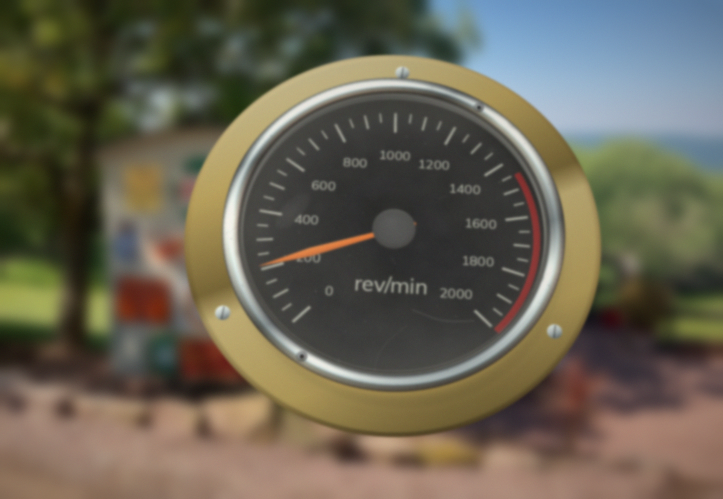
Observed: 200 rpm
